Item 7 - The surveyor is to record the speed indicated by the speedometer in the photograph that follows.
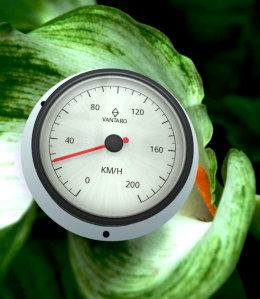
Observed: 25 km/h
